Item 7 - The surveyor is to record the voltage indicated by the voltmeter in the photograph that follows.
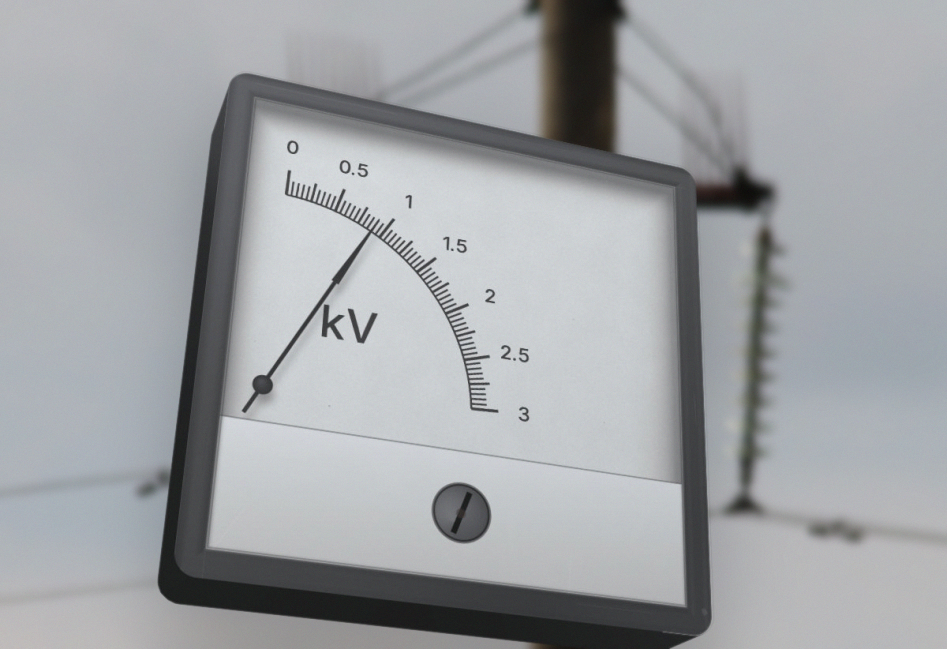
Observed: 0.9 kV
